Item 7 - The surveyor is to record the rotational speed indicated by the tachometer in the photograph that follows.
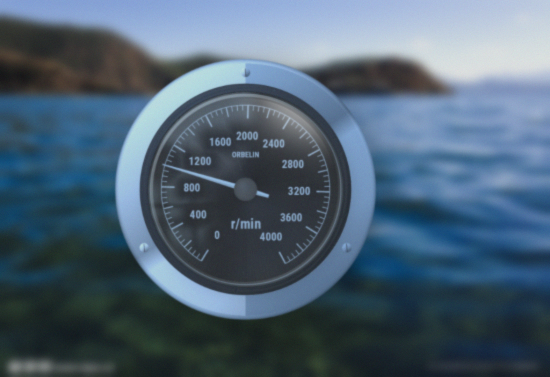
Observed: 1000 rpm
